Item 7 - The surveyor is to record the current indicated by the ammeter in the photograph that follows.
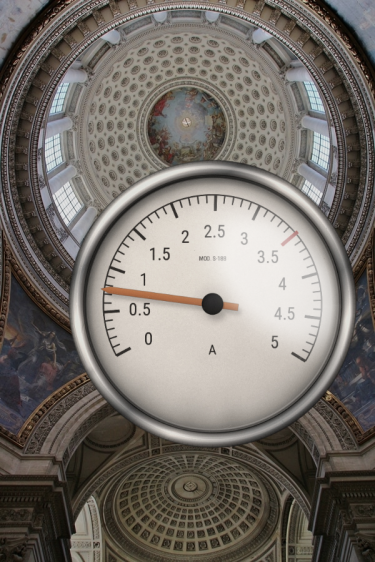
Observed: 0.75 A
